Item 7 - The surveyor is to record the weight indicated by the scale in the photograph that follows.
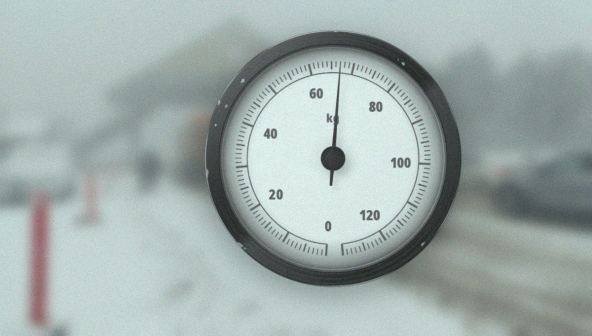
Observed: 67 kg
